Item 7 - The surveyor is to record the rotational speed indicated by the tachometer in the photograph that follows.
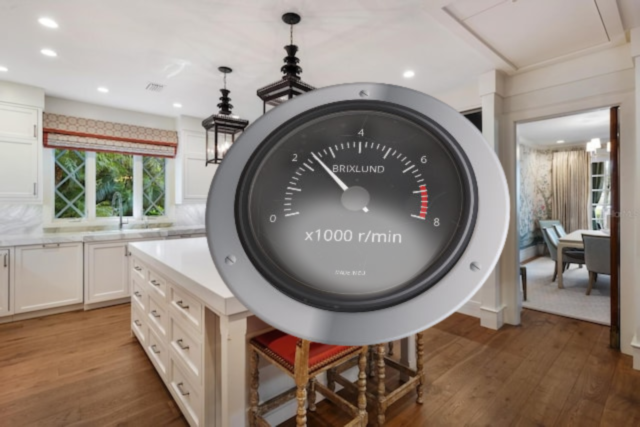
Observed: 2400 rpm
